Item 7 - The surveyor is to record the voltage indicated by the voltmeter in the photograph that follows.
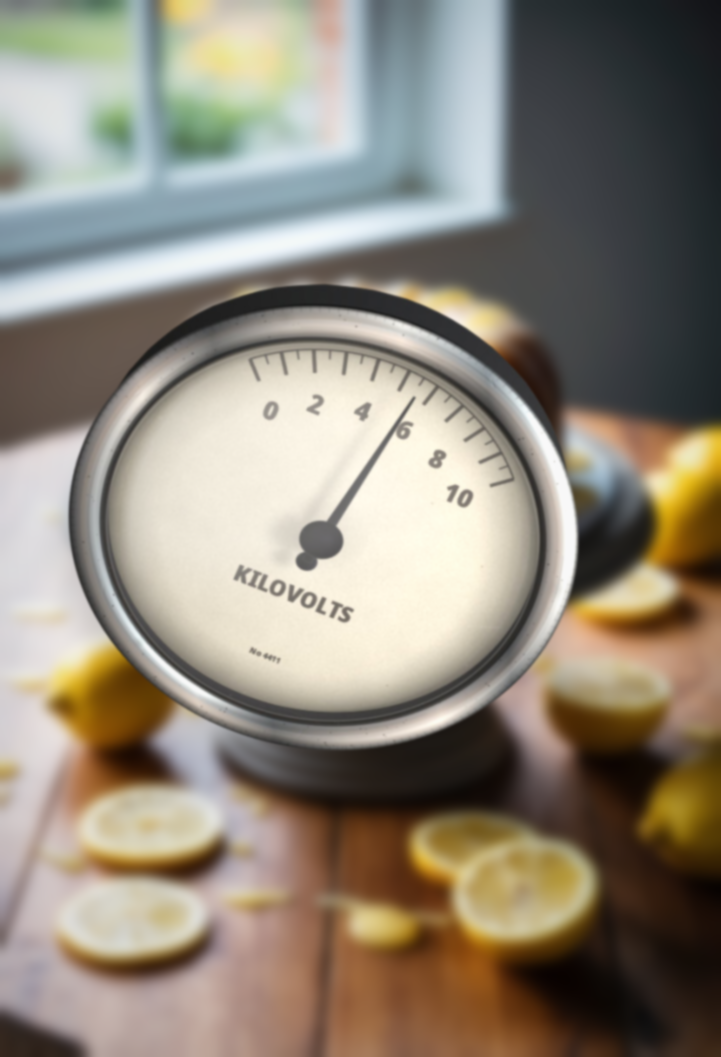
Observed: 5.5 kV
